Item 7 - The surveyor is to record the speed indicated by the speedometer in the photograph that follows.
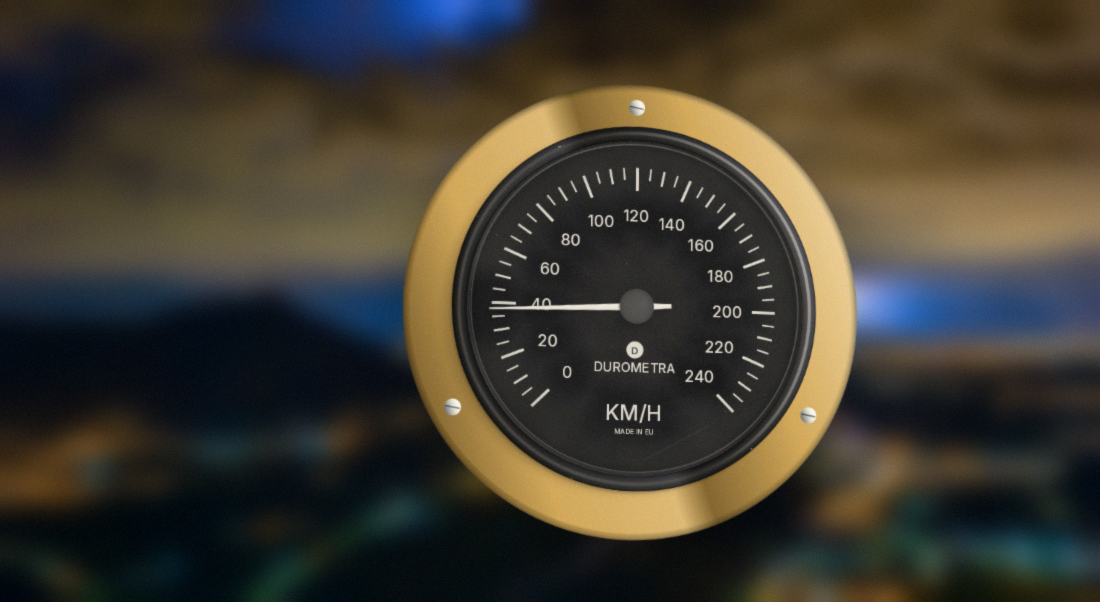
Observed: 37.5 km/h
